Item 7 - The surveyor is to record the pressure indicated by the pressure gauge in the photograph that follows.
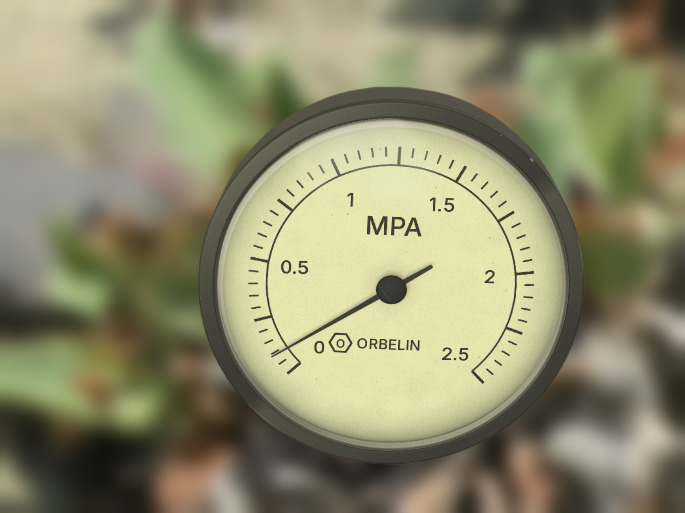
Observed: 0.1 MPa
